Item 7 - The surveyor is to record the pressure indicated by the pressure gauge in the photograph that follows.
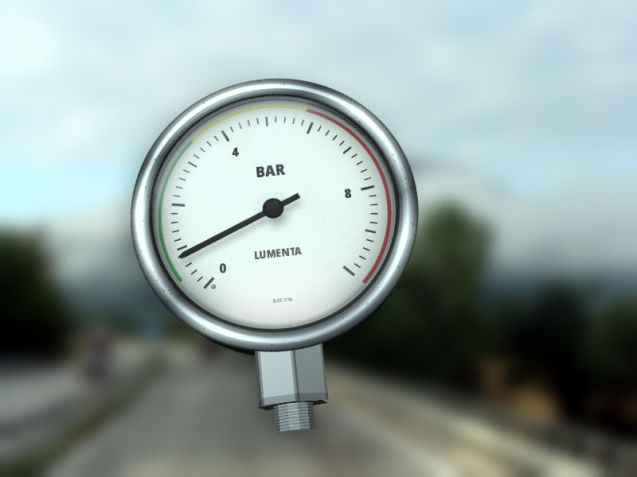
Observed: 0.8 bar
